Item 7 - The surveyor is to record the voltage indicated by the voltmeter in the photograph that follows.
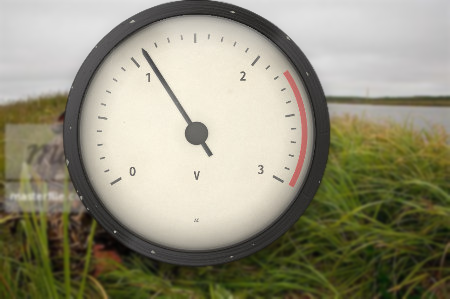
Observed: 1.1 V
